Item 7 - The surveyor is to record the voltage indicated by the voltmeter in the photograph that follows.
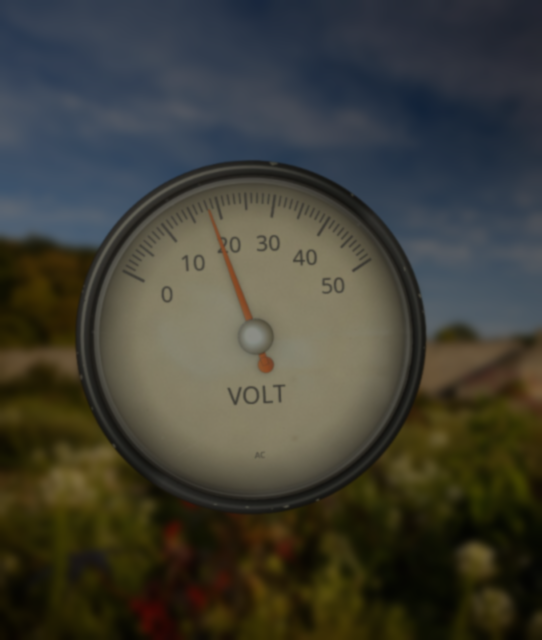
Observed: 18 V
